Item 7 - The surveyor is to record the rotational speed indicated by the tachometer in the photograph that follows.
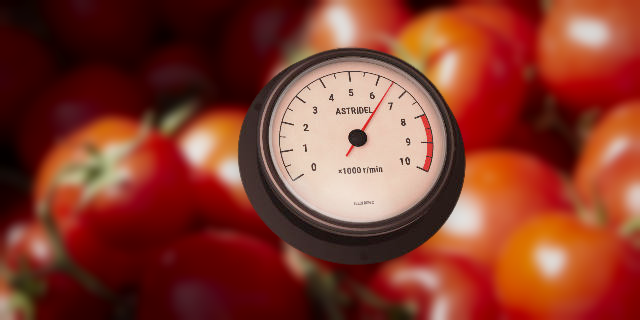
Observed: 6500 rpm
